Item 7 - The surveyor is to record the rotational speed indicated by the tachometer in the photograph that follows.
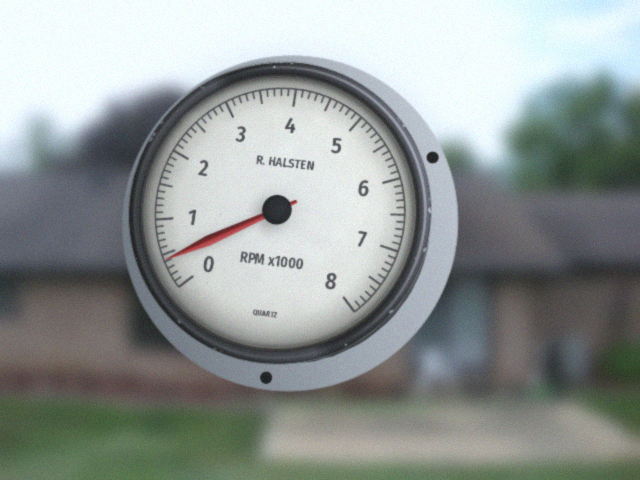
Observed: 400 rpm
